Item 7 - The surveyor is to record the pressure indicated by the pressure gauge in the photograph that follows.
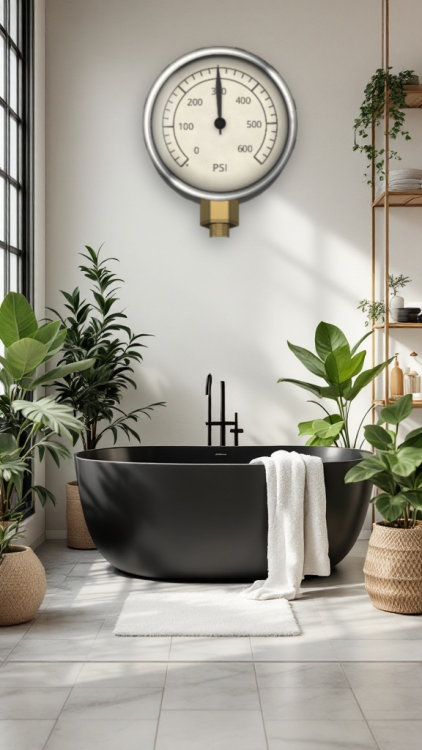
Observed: 300 psi
